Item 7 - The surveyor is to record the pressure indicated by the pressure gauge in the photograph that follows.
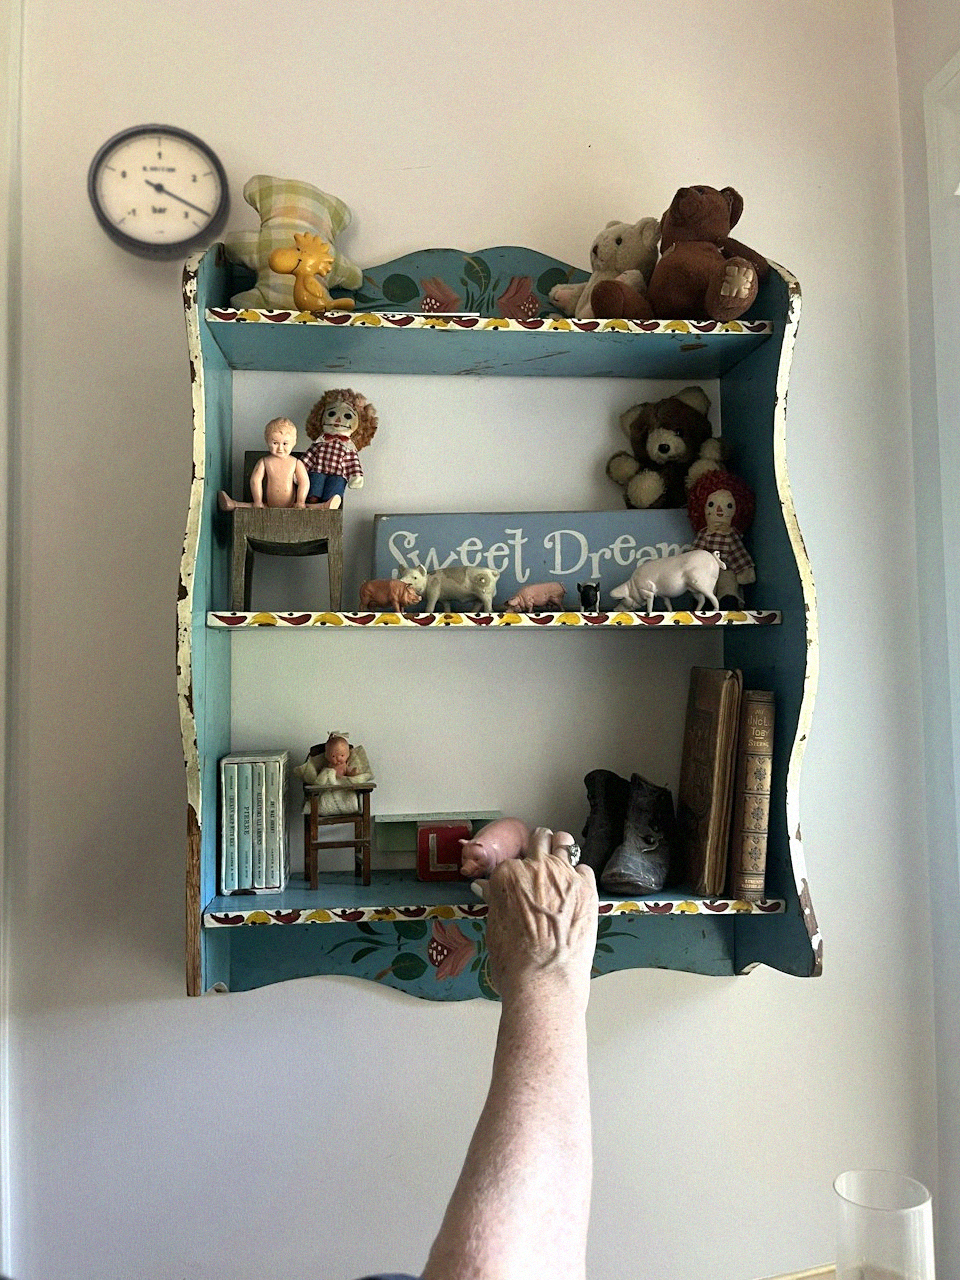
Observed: 2.75 bar
